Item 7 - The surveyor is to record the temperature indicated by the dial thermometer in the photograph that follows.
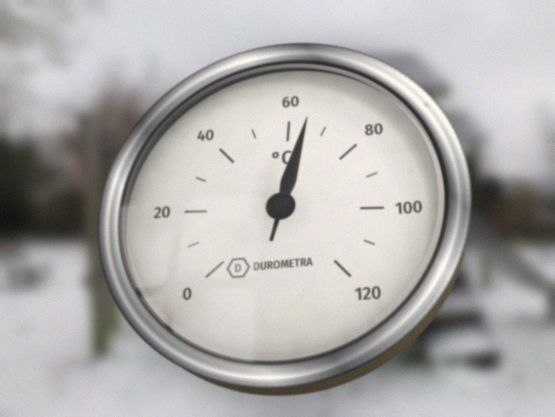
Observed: 65 °C
